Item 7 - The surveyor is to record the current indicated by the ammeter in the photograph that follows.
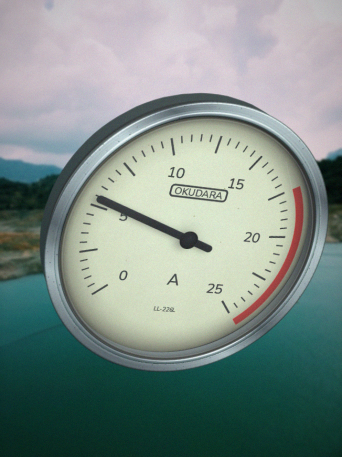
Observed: 5.5 A
